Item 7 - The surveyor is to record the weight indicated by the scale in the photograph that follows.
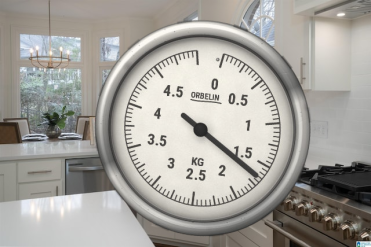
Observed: 1.65 kg
